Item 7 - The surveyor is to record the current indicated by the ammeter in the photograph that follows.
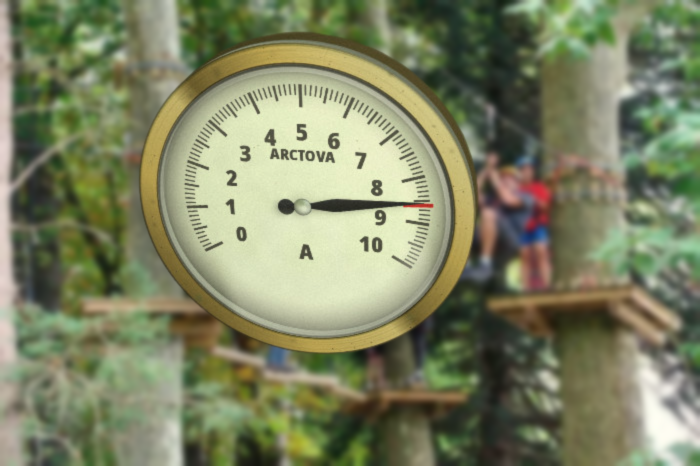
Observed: 8.5 A
